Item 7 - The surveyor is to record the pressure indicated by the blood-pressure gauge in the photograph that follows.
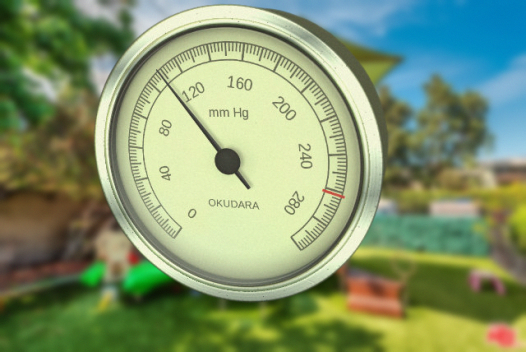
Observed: 110 mmHg
